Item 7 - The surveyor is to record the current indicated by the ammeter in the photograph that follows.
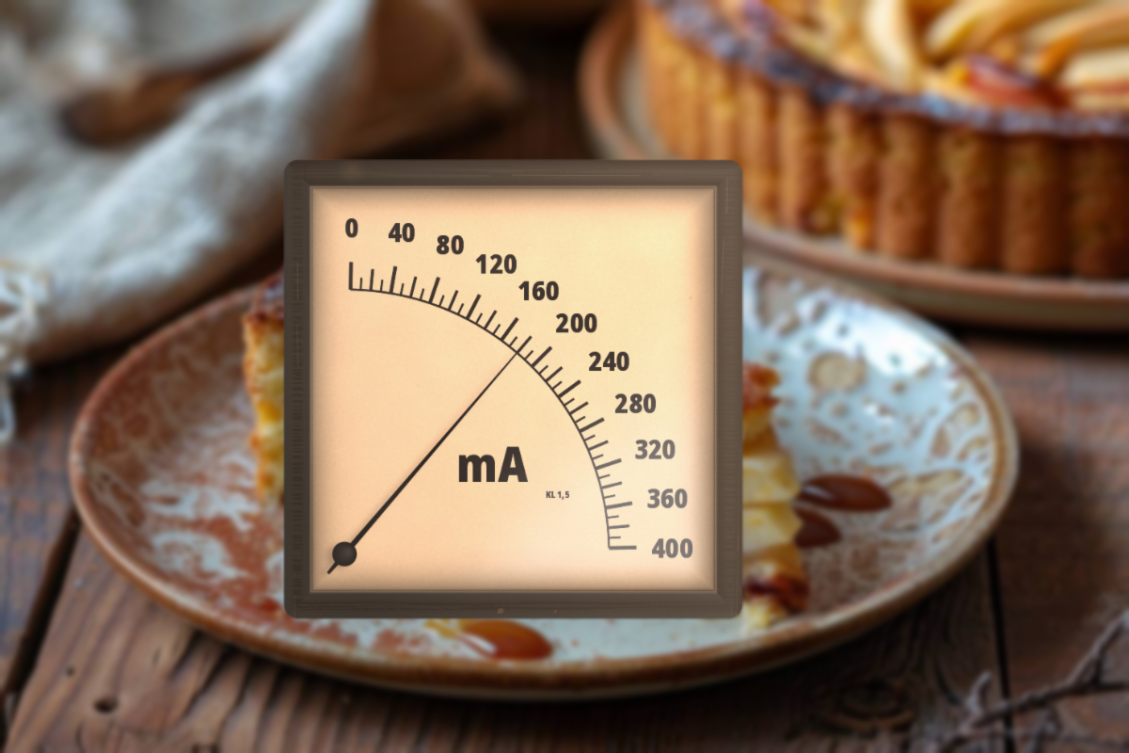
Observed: 180 mA
